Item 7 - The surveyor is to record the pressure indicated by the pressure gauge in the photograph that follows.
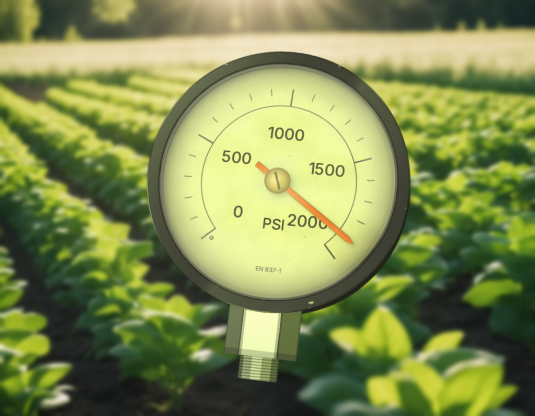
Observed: 1900 psi
